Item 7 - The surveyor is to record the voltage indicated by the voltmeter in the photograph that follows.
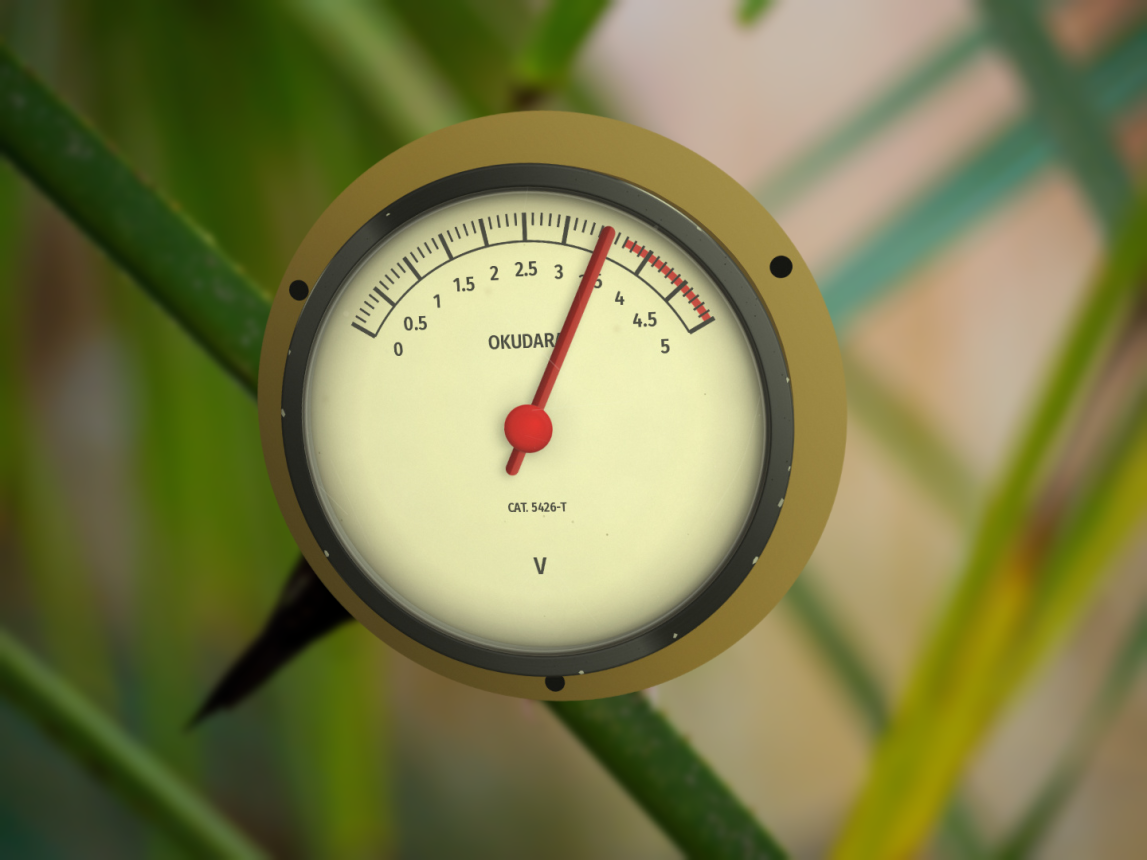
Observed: 3.5 V
